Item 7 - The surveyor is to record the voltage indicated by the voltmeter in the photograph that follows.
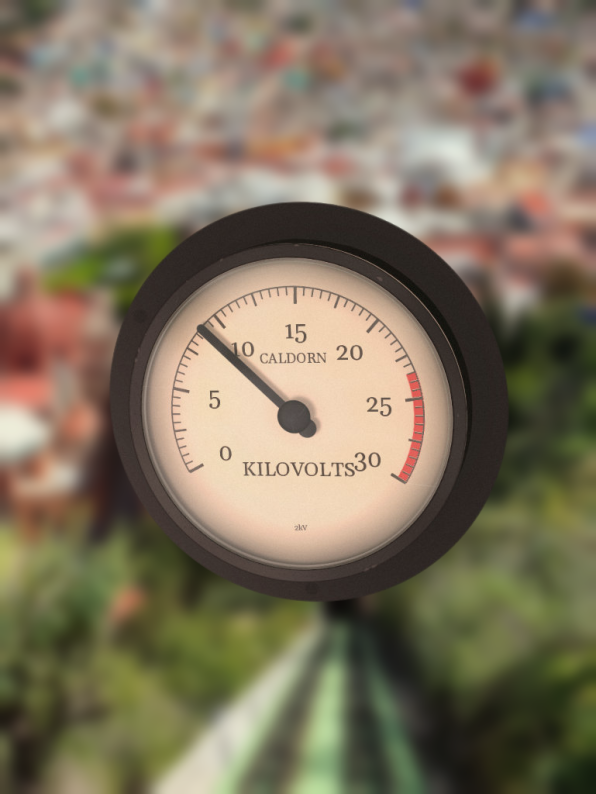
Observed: 9 kV
